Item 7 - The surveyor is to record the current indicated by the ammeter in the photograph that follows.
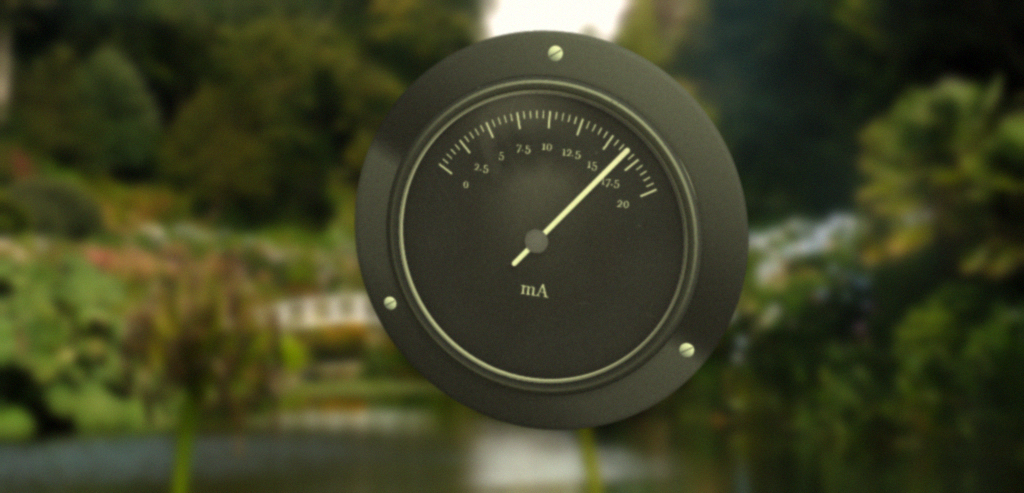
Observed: 16.5 mA
